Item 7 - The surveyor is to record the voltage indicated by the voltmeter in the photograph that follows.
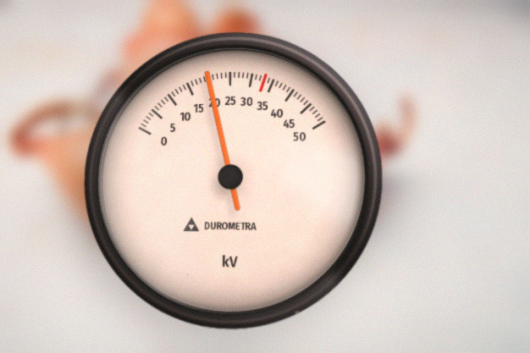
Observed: 20 kV
